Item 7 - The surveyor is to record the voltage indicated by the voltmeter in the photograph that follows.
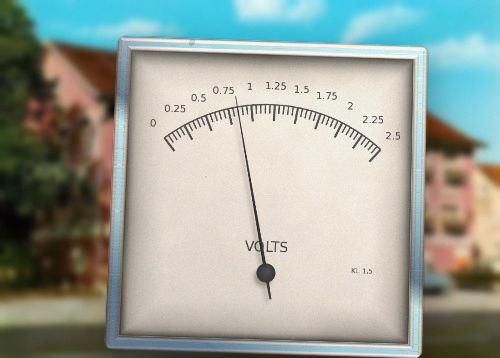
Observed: 0.85 V
